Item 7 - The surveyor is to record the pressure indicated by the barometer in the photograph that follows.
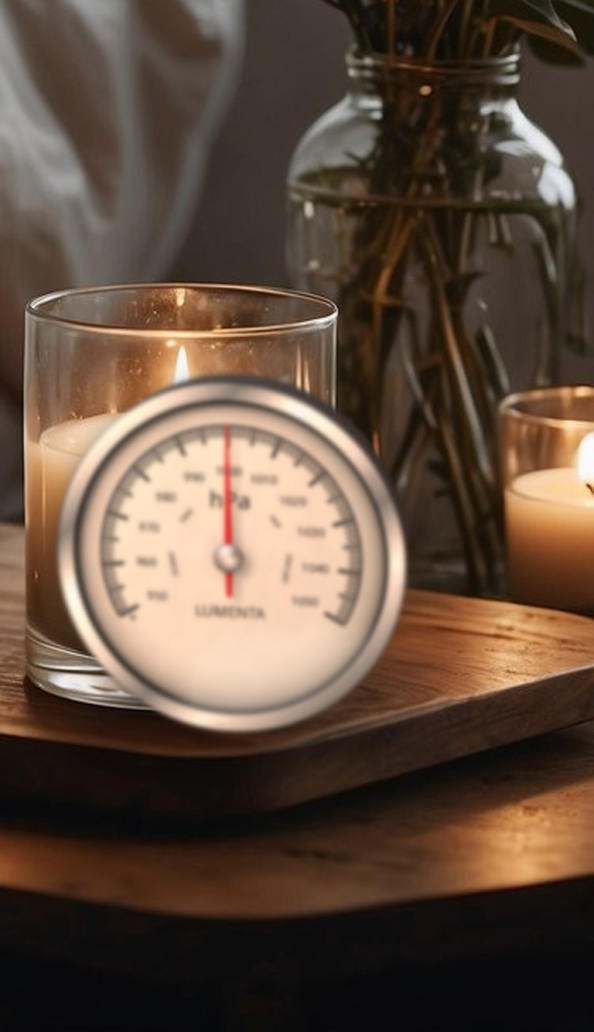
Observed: 1000 hPa
